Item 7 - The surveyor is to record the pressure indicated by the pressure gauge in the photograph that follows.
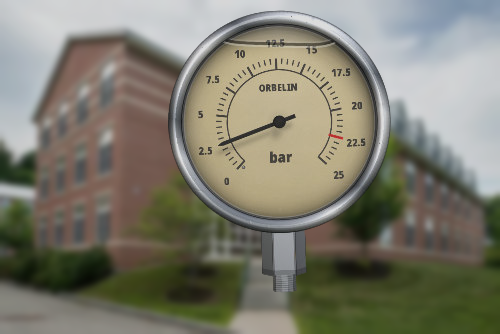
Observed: 2.5 bar
